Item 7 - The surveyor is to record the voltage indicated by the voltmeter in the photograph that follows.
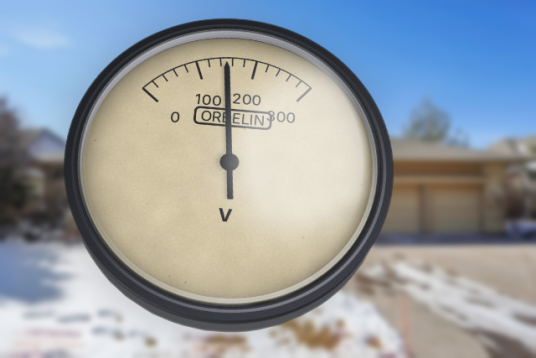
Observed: 150 V
